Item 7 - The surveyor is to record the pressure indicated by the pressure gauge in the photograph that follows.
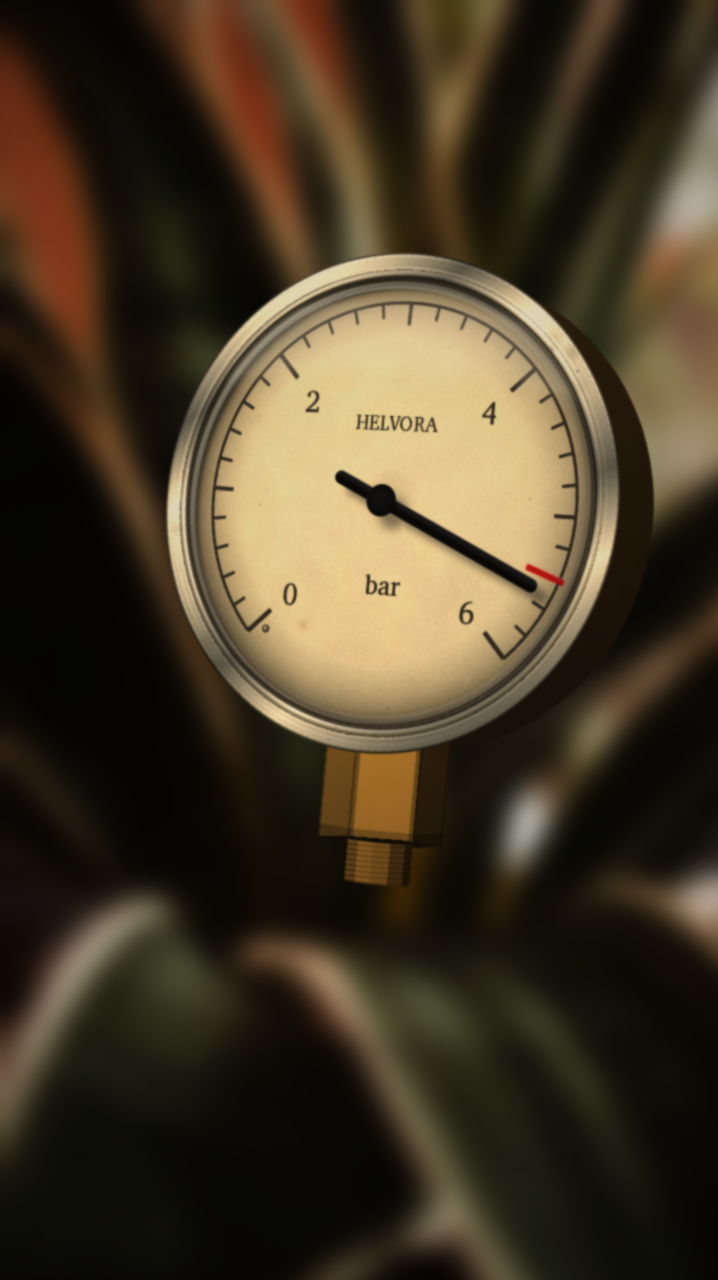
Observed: 5.5 bar
